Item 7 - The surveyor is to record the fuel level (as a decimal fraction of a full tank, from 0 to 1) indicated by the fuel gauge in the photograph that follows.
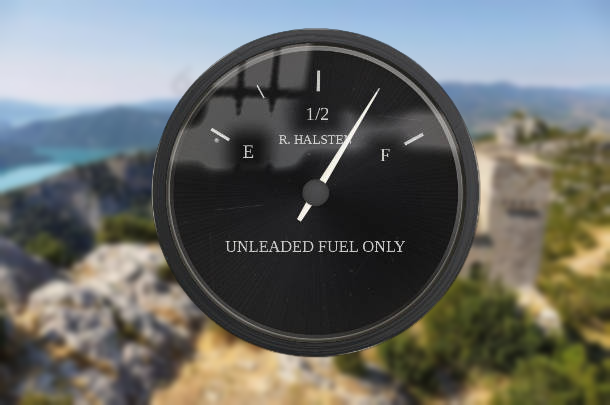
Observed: 0.75
